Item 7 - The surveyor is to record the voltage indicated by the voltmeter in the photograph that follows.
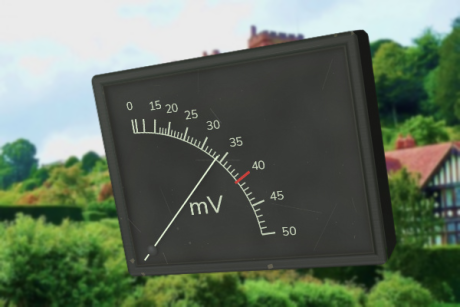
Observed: 34 mV
